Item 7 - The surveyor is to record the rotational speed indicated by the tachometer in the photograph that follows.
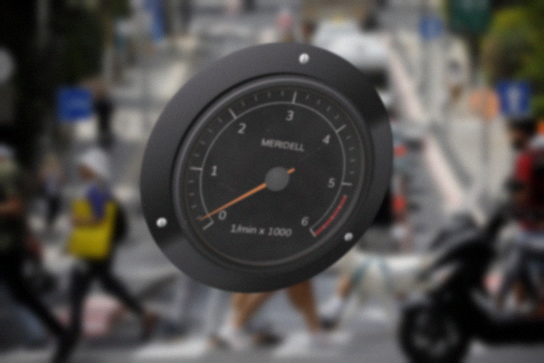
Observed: 200 rpm
